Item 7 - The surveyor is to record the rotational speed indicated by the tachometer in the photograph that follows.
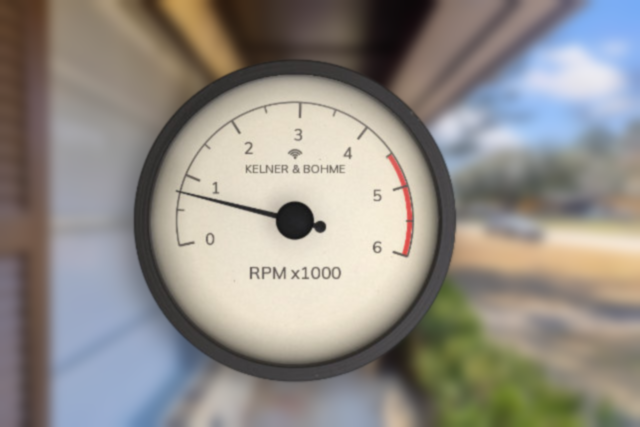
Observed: 750 rpm
